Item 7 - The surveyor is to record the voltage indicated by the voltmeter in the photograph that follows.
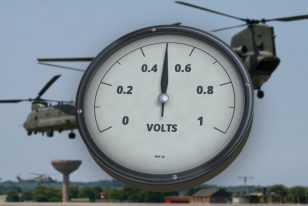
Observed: 0.5 V
